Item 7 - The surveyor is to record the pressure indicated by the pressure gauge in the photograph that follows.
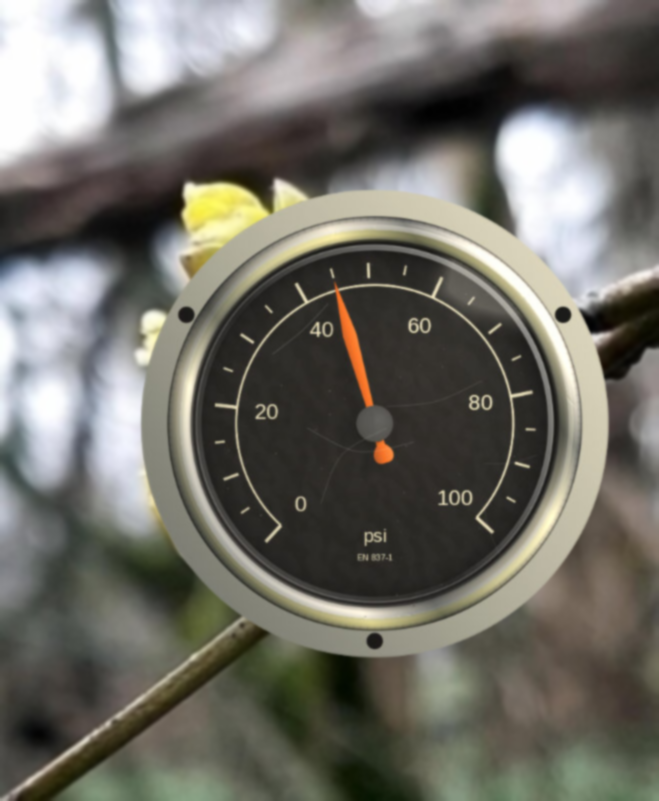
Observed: 45 psi
